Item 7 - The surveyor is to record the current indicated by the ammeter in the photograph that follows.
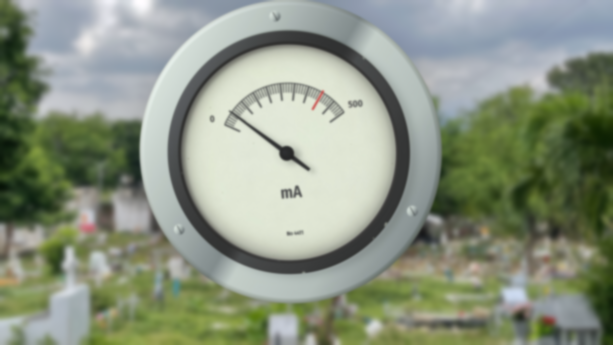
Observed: 50 mA
